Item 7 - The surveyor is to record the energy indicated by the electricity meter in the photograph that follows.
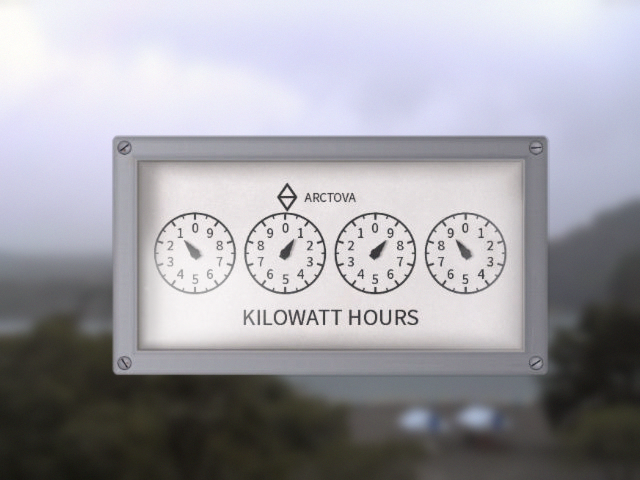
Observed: 1089 kWh
